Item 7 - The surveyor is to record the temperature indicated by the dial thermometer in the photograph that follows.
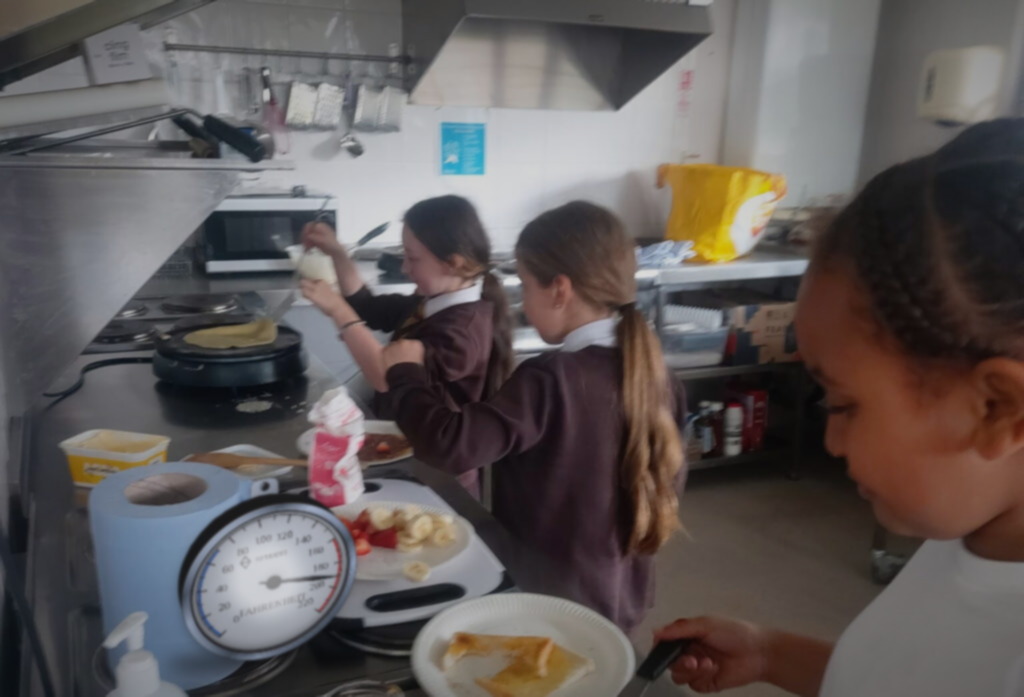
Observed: 190 °F
